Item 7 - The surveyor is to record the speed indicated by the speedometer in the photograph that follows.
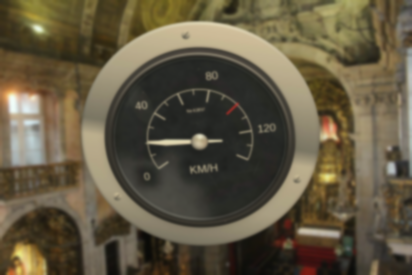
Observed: 20 km/h
